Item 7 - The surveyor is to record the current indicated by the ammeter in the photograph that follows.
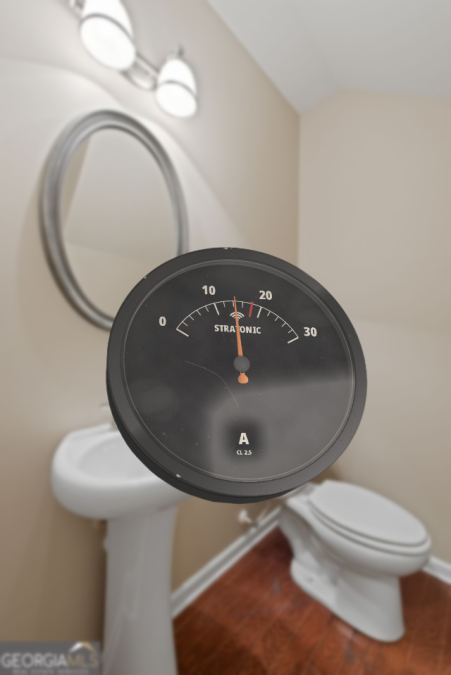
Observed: 14 A
